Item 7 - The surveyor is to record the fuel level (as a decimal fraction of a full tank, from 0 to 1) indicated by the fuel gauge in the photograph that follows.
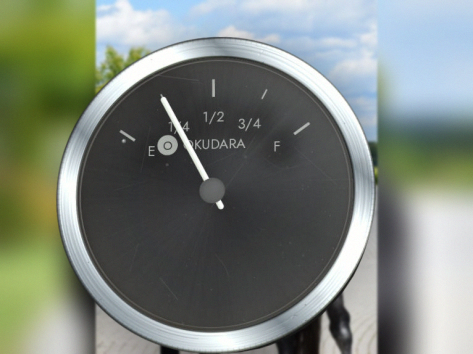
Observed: 0.25
